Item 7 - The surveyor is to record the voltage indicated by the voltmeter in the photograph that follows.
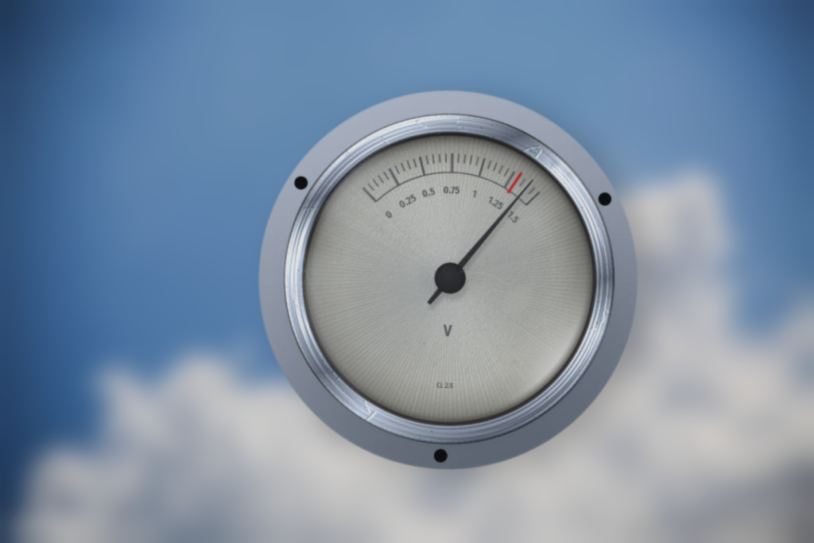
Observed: 1.4 V
